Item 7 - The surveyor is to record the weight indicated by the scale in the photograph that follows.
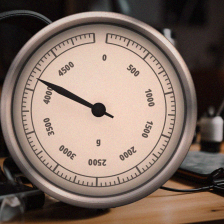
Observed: 4150 g
